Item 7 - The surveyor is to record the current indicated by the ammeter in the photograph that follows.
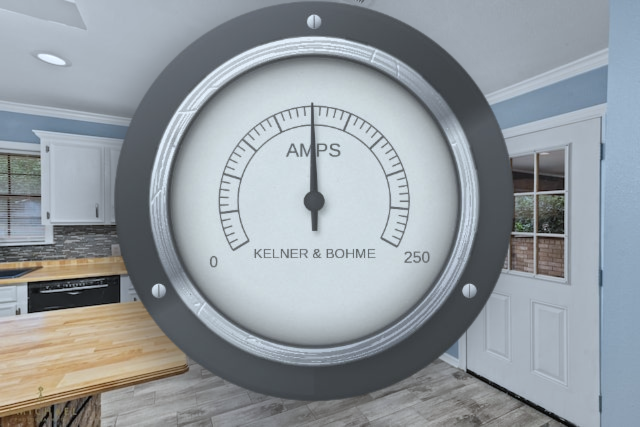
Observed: 125 A
